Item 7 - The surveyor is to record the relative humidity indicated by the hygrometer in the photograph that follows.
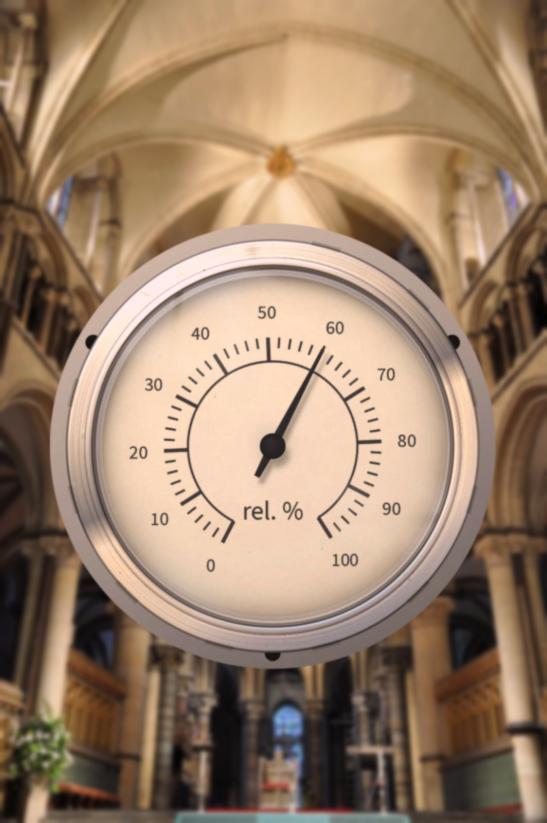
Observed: 60 %
